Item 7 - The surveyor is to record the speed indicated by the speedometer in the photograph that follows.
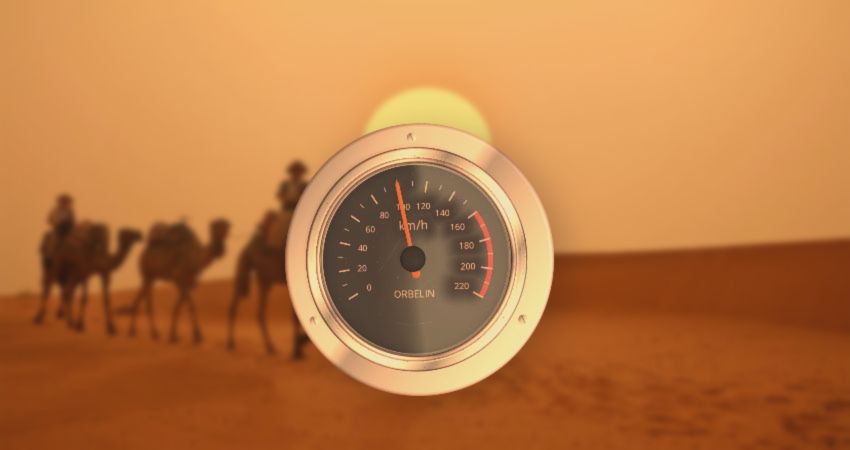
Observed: 100 km/h
